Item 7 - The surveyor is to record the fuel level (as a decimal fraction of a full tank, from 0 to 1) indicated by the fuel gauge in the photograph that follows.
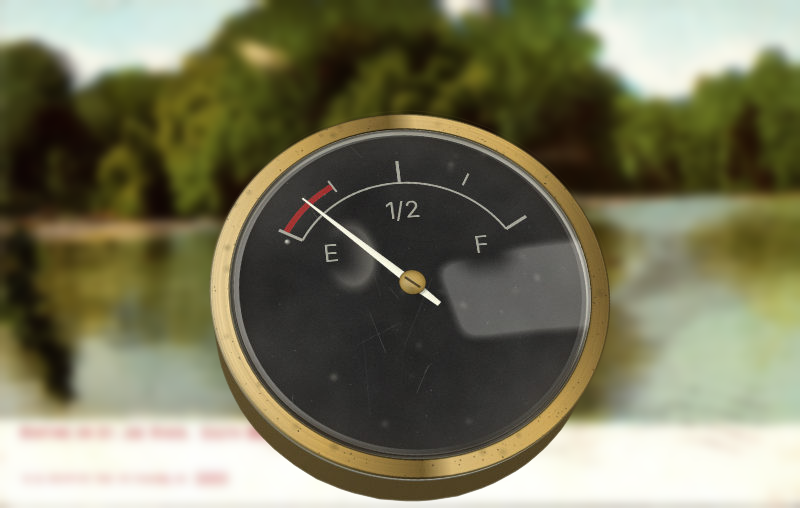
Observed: 0.125
